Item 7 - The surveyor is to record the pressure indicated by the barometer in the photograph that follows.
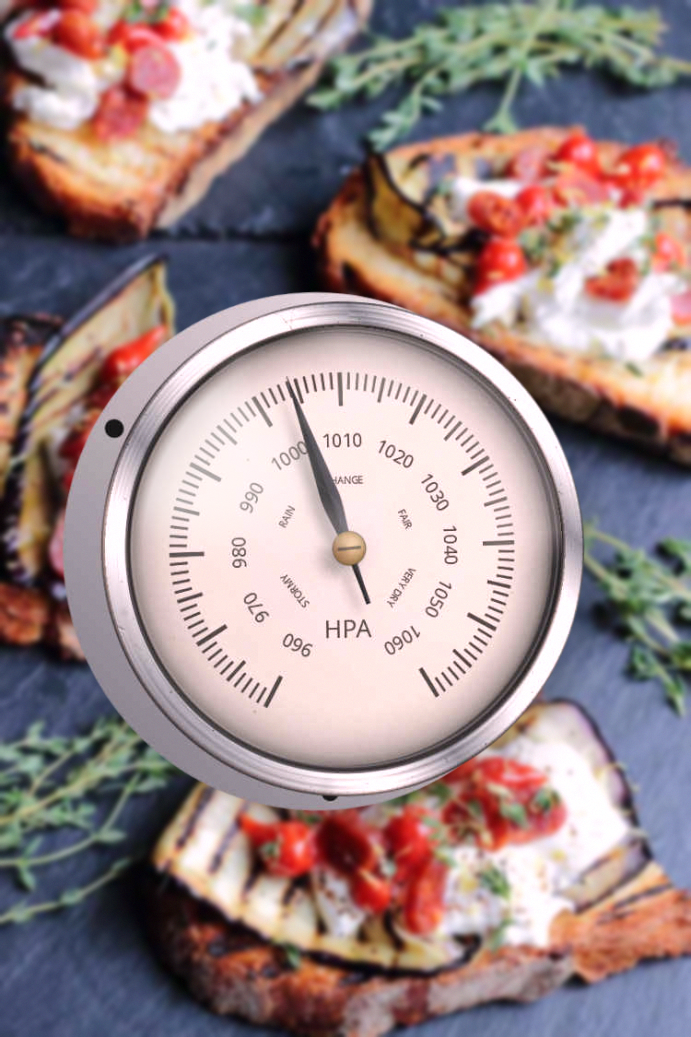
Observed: 1004 hPa
